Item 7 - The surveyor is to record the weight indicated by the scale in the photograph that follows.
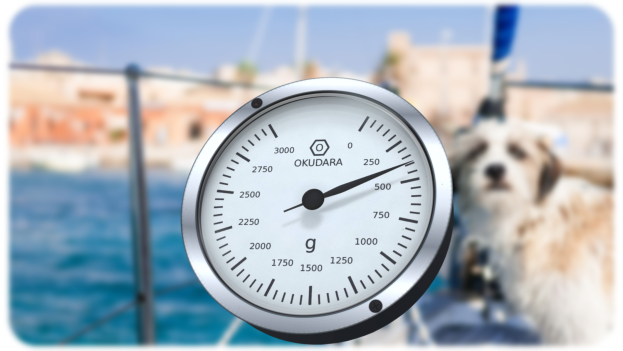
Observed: 400 g
